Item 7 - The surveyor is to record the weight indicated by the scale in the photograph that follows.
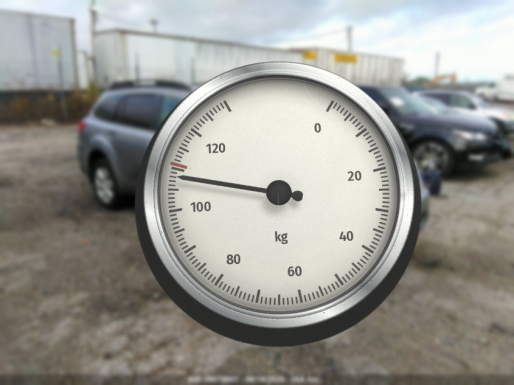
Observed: 108 kg
